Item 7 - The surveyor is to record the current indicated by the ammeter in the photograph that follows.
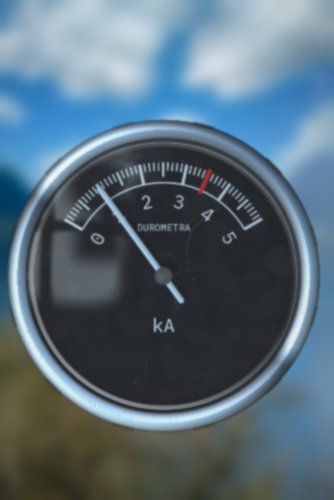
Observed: 1 kA
